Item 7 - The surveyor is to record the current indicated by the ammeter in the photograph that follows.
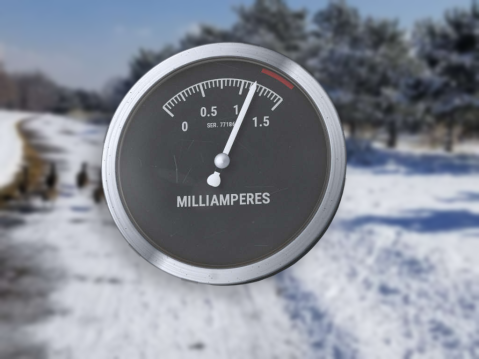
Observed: 1.15 mA
